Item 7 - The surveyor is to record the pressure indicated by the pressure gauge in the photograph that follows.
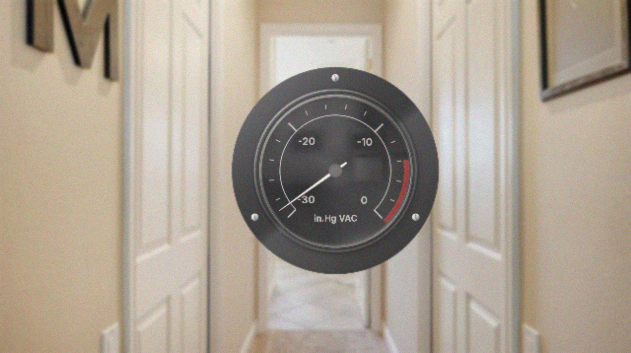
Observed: -29 inHg
